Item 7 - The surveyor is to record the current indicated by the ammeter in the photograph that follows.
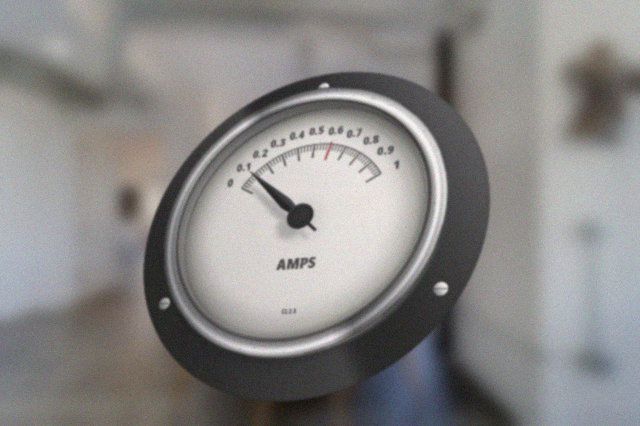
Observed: 0.1 A
